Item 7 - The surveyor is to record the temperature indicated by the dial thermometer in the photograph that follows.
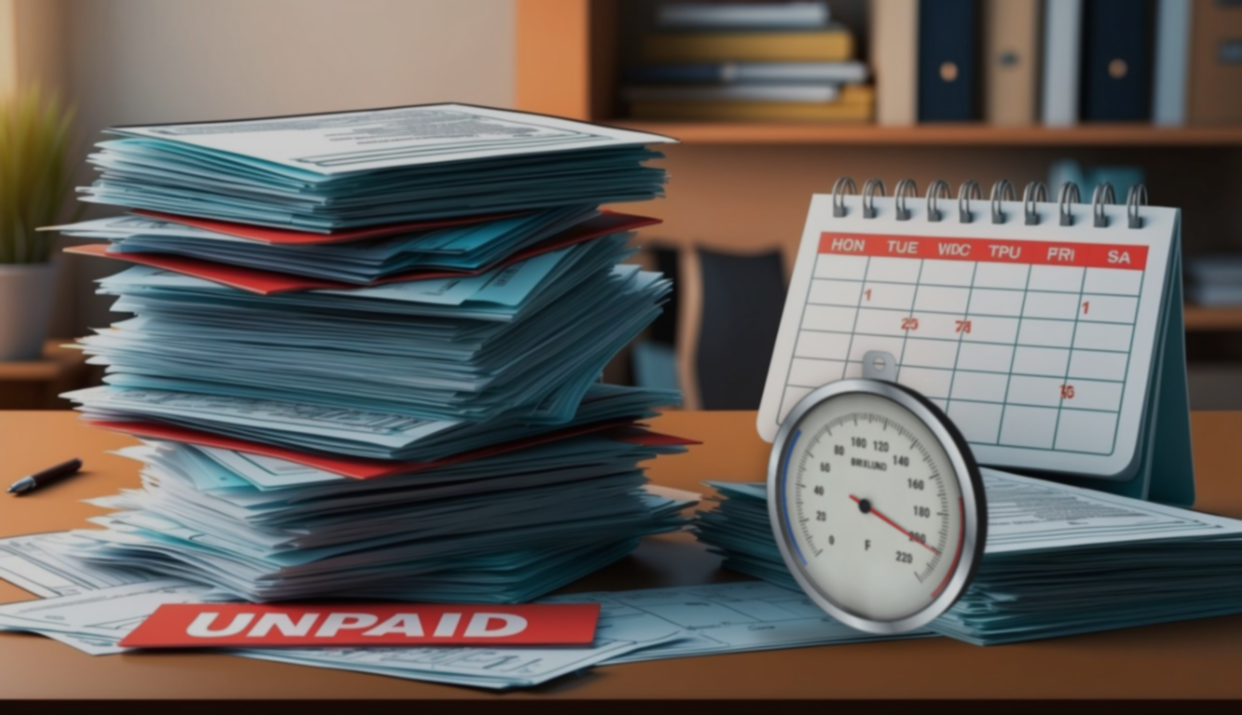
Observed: 200 °F
